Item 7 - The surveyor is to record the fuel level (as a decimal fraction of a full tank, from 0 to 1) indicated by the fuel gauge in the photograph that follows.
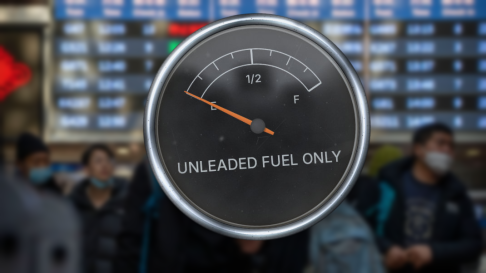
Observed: 0
